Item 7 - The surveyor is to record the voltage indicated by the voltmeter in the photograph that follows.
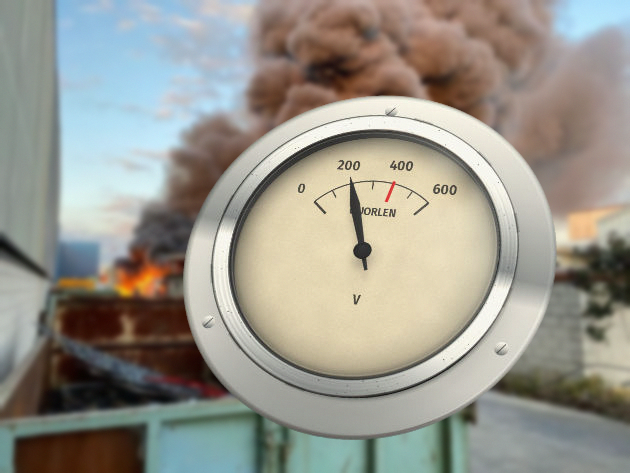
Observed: 200 V
